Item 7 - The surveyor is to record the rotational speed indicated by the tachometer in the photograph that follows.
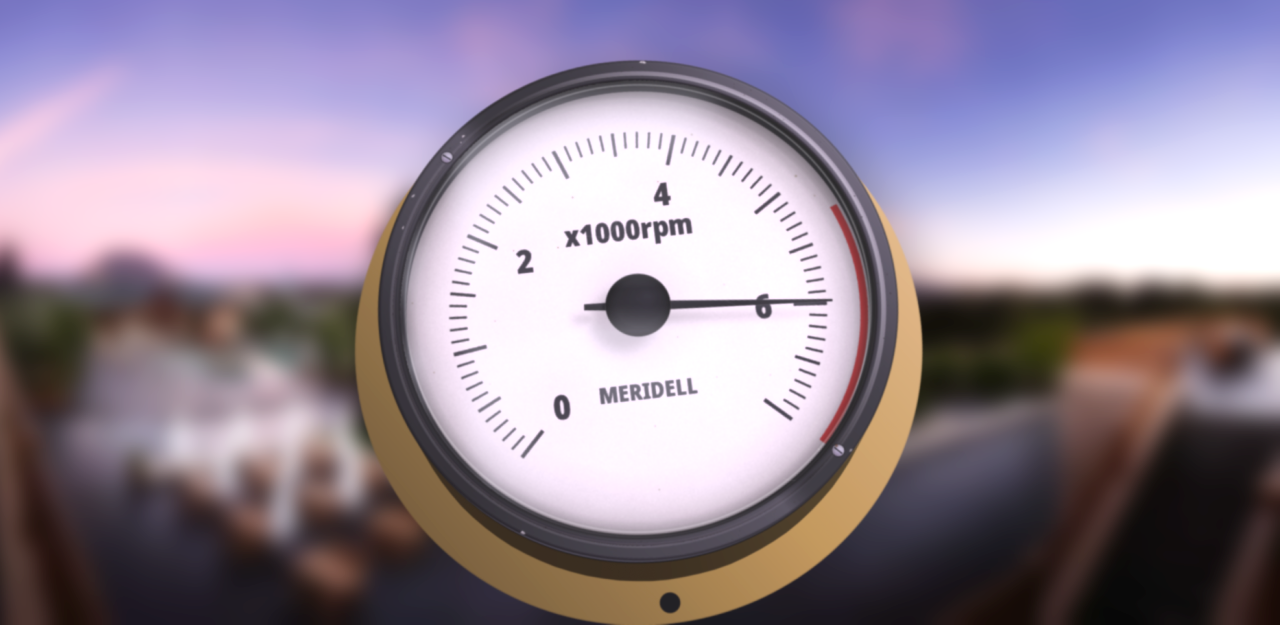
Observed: 6000 rpm
